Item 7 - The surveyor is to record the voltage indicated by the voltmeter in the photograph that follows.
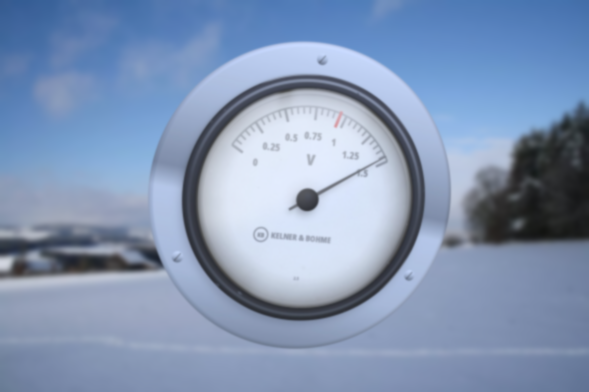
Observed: 1.45 V
